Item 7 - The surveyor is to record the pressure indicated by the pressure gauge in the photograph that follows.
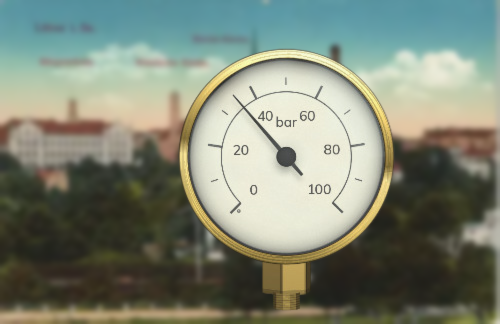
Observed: 35 bar
